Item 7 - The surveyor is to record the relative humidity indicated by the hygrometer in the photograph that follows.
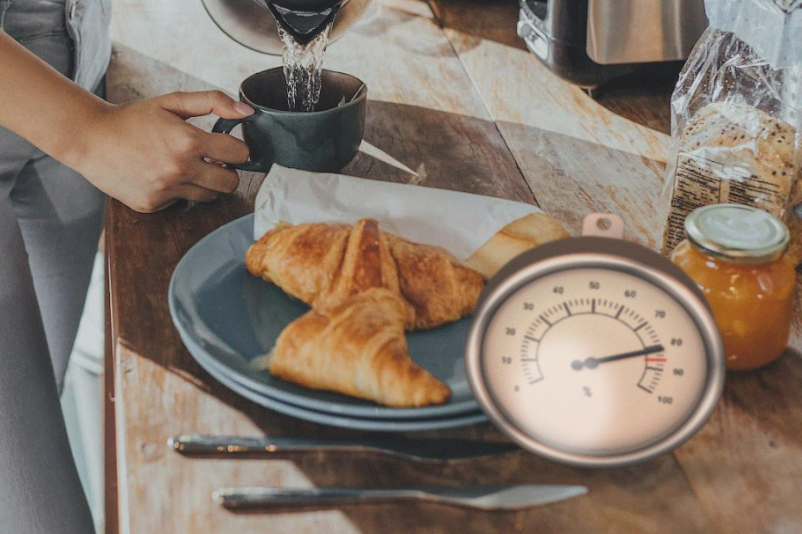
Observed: 80 %
